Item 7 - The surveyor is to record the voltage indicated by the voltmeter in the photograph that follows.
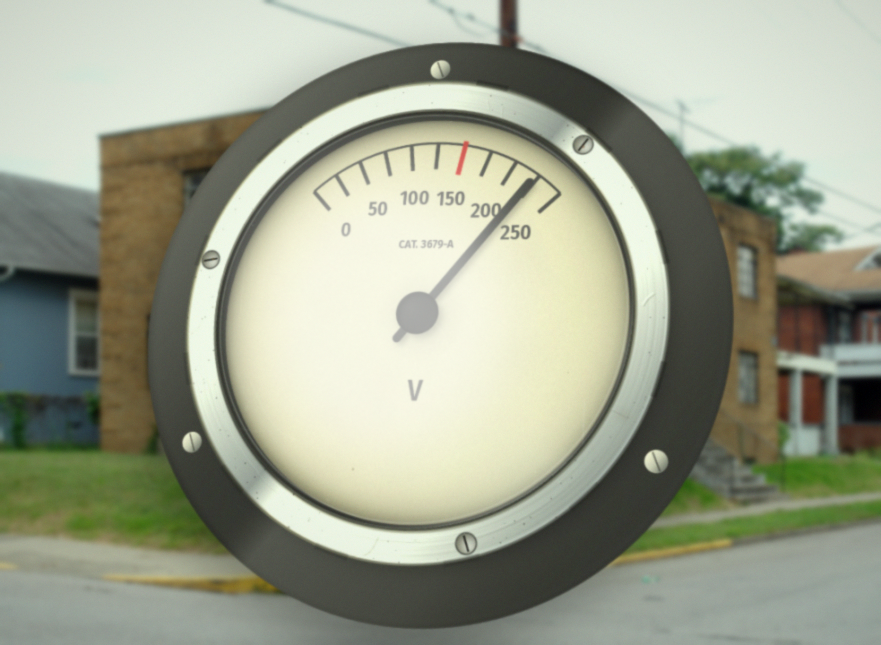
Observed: 225 V
